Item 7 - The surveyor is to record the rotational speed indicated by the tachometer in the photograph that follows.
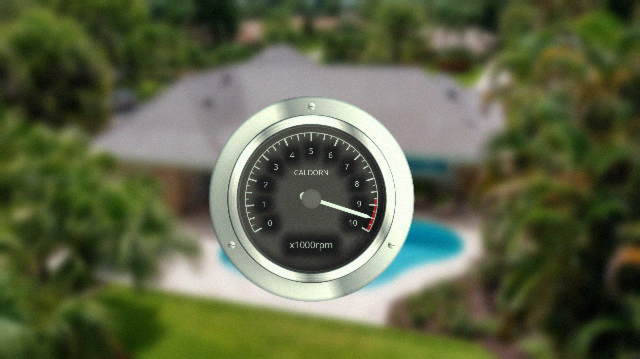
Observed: 9500 rpm
